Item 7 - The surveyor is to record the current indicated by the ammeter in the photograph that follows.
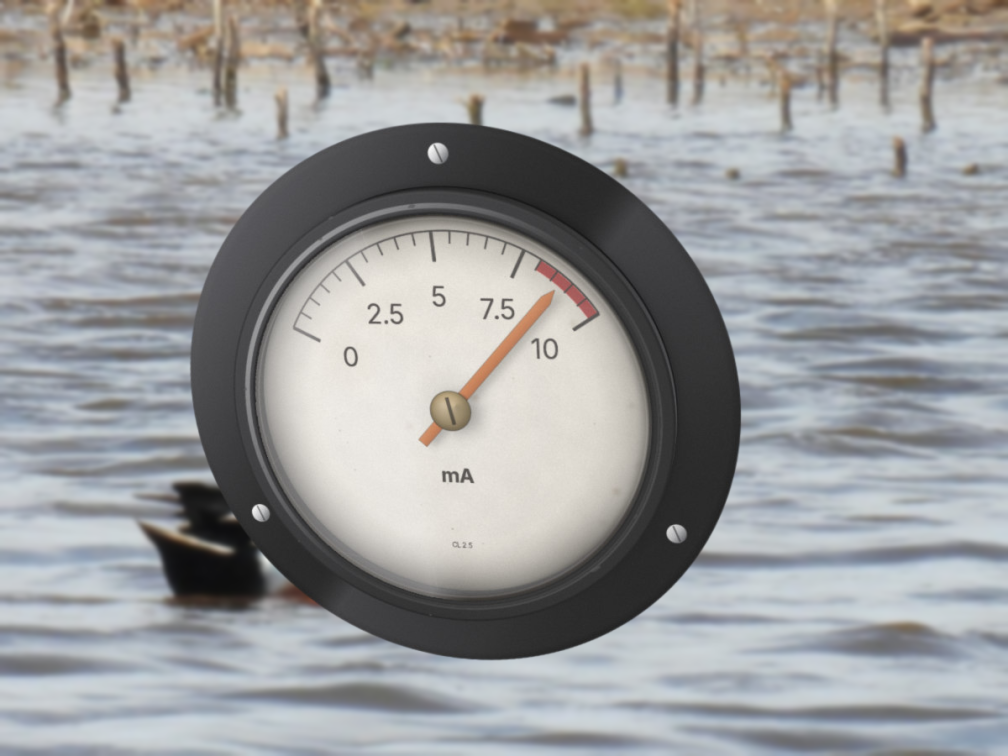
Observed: 8.75 mA
